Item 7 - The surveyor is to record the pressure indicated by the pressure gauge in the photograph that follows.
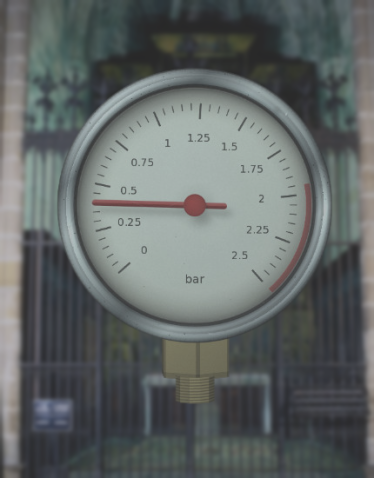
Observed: 0.4 bar
